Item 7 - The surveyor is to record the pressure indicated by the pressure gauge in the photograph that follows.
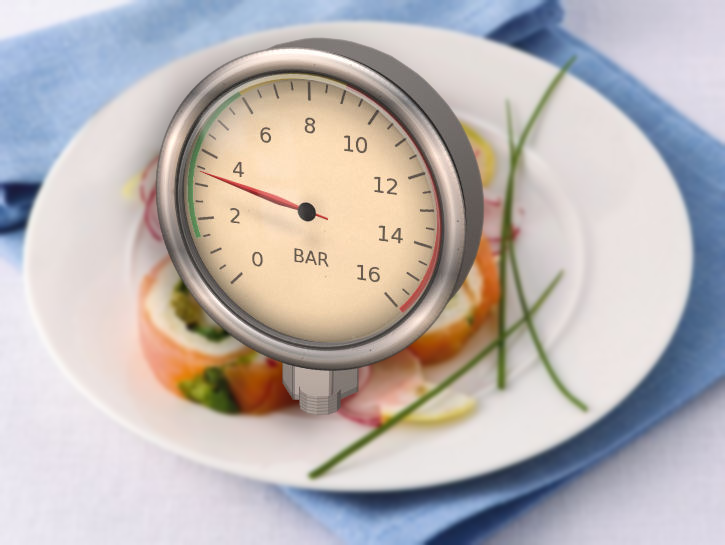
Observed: 3.5 bar
